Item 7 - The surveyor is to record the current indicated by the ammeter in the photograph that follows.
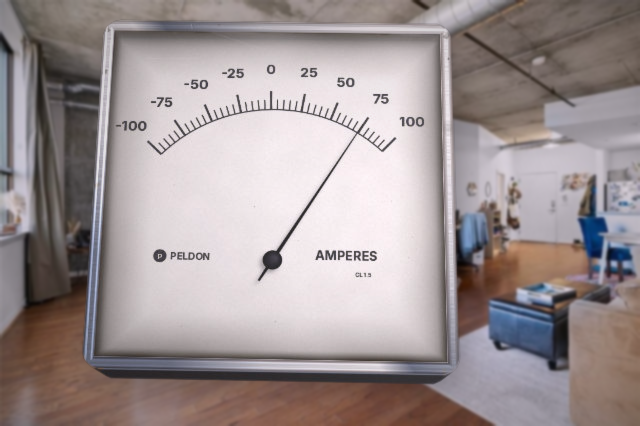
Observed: 75 A
